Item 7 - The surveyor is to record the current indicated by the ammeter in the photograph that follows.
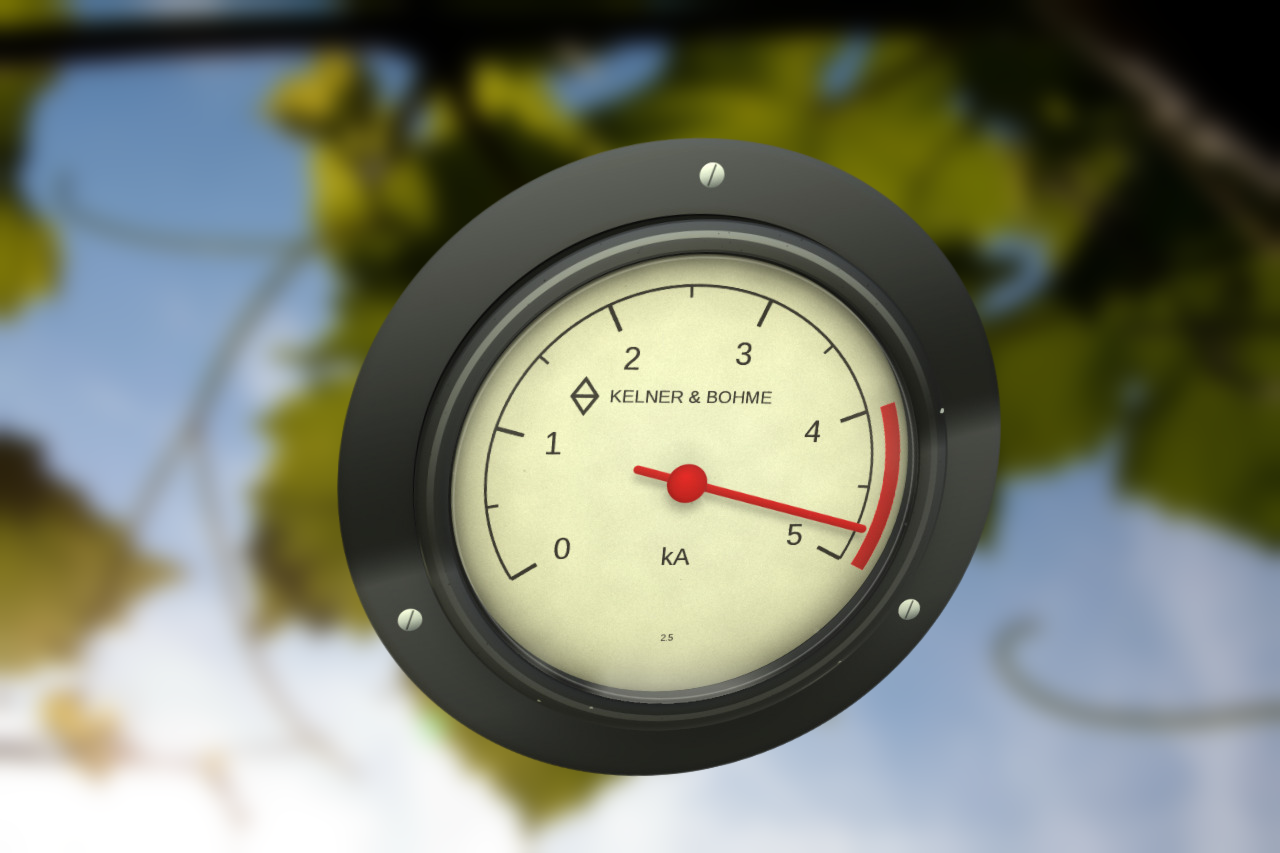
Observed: 4.75 kA
